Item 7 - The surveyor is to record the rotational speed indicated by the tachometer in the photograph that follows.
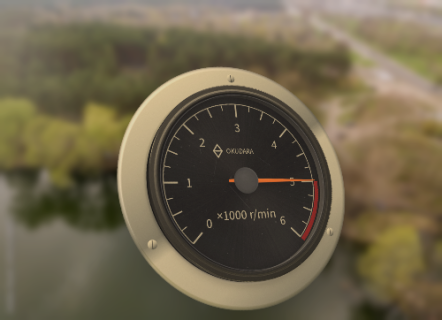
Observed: 5000 rpm
